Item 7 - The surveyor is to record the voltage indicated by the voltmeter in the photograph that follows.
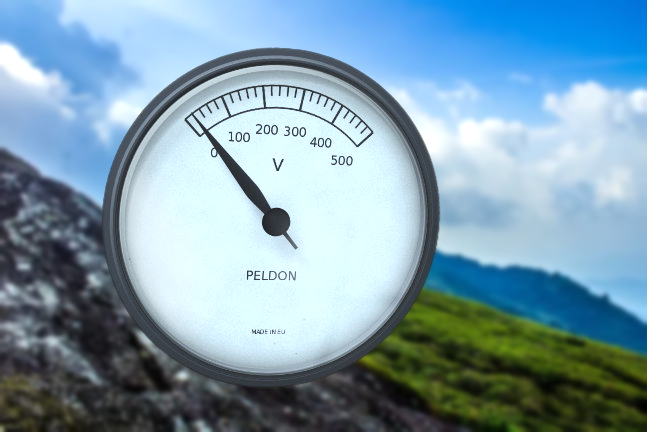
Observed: 20 V
